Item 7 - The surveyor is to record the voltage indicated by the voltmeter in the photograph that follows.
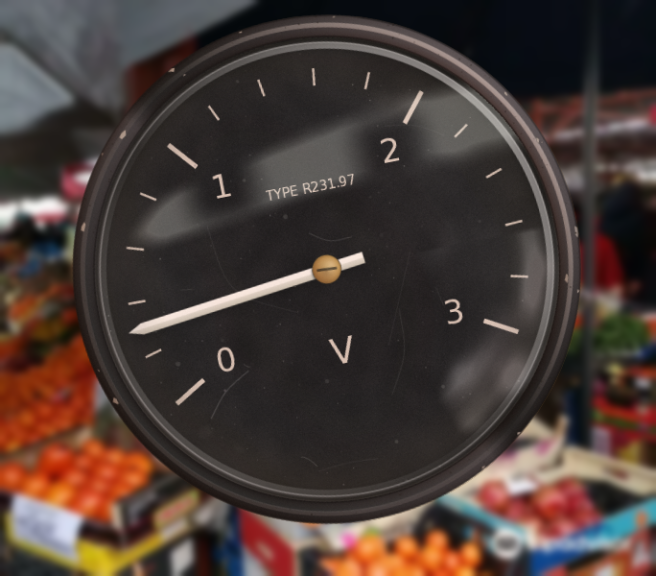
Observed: 0.3 V
